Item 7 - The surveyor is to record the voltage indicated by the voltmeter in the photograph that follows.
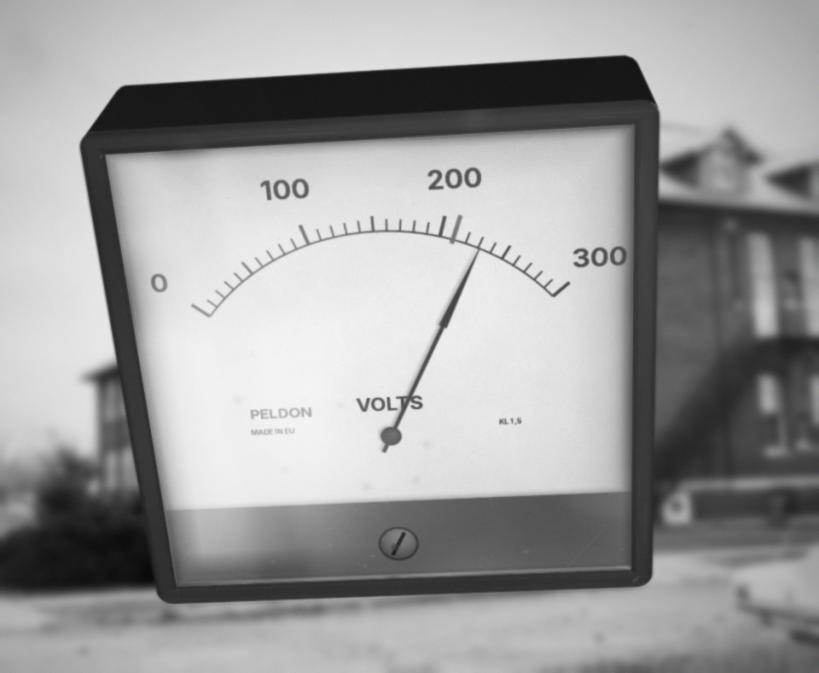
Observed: 230 V
